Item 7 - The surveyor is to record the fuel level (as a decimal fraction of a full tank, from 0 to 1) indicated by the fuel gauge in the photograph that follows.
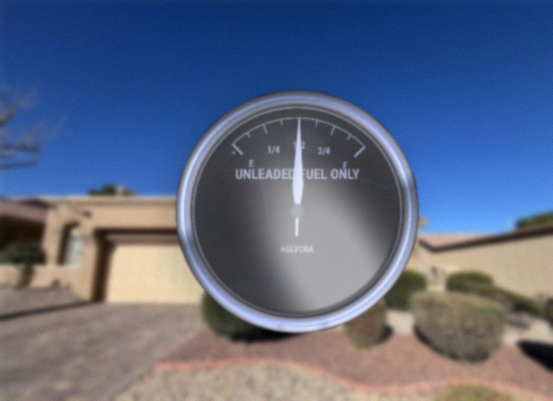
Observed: 0.5
